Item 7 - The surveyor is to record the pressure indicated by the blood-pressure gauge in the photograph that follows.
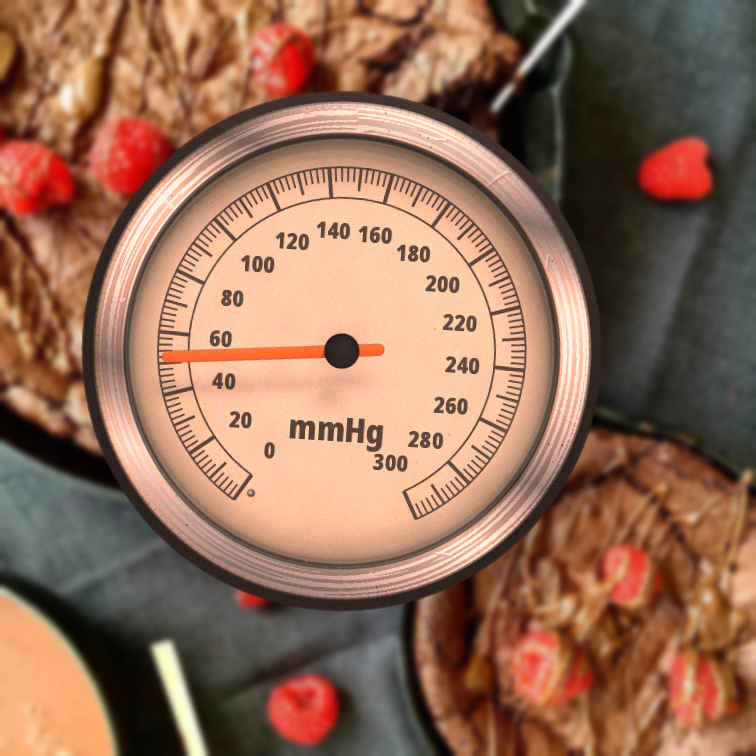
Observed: 52 mmHg
